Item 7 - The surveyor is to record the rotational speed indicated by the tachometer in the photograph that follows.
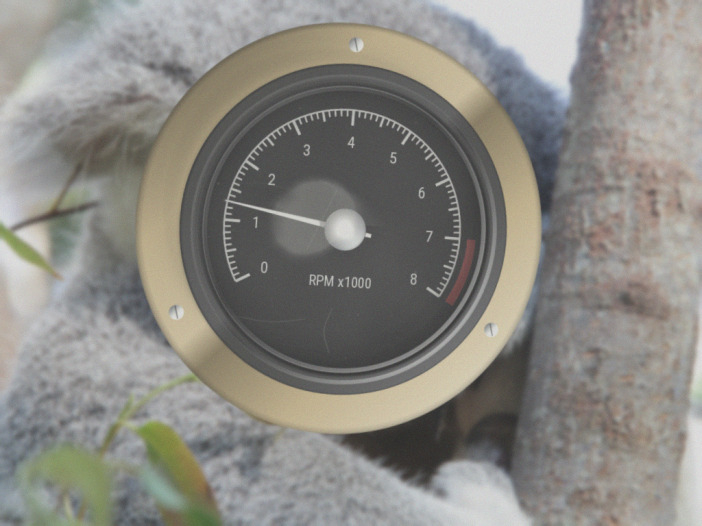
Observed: 1300 rpm
